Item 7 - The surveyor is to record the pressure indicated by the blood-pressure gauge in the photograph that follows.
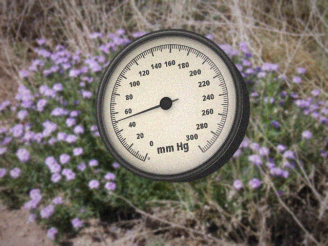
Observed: 50 mmHg
